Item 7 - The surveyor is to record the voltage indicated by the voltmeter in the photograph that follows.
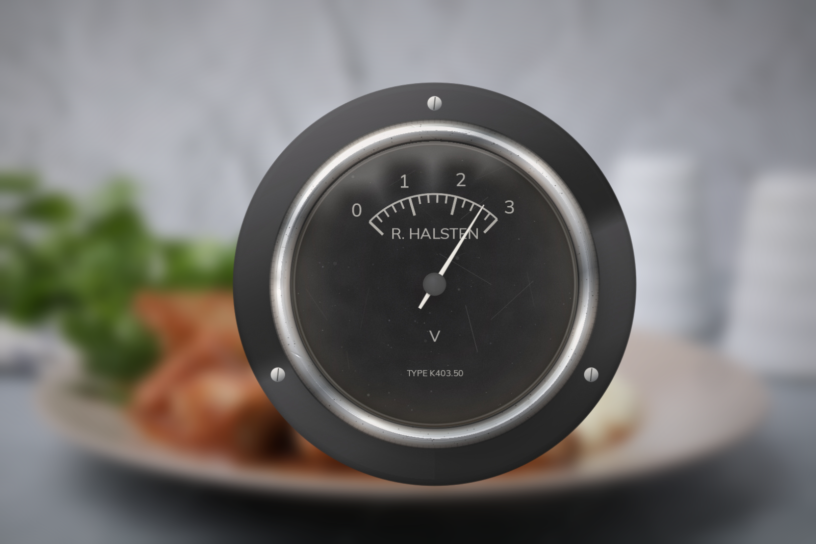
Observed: 2.6 V
